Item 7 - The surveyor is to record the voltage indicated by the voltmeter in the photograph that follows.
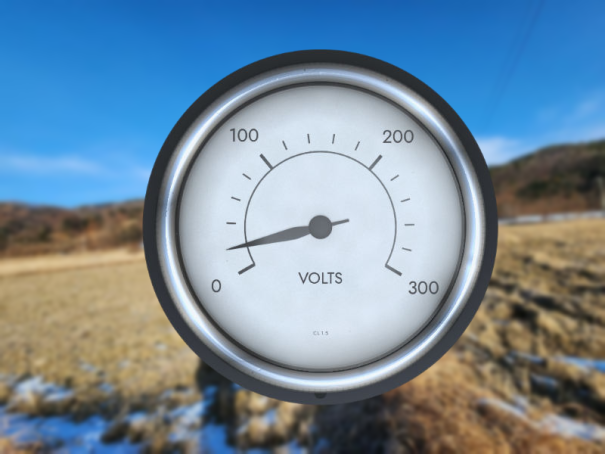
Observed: 20 V
